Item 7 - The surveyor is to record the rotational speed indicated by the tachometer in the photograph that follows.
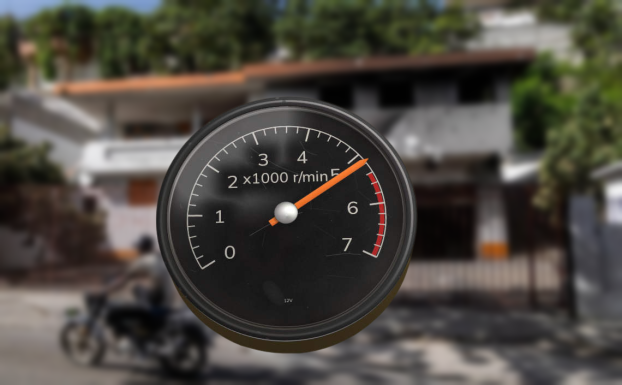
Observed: 5200 rpm
